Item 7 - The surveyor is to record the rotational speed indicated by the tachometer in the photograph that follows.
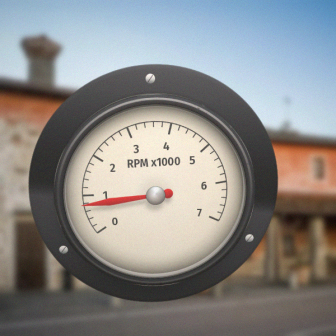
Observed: 800 rpm
